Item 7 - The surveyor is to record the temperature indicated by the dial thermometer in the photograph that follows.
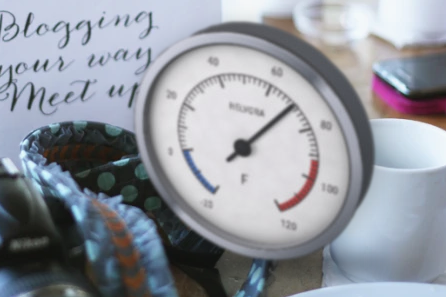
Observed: 70 °F
